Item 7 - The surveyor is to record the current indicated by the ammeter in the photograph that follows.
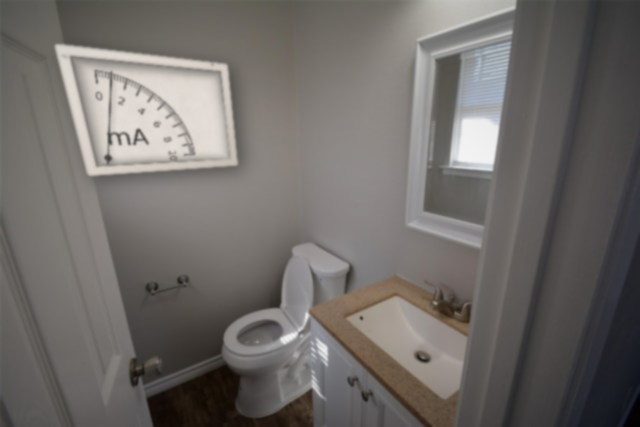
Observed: 1 mA
